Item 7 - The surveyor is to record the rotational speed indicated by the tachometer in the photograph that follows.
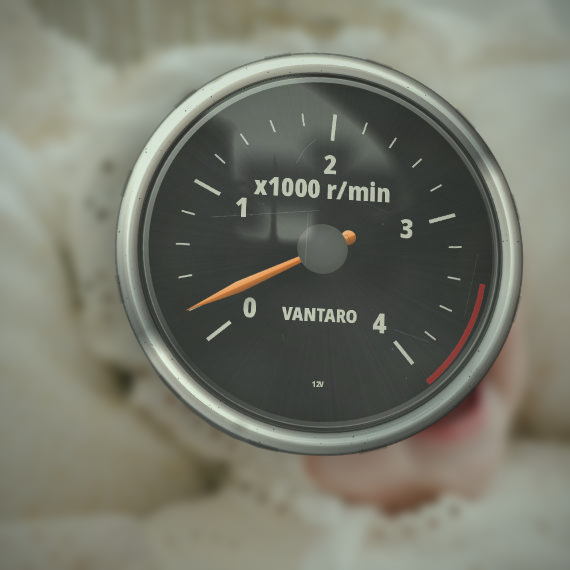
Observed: 200 rpm
